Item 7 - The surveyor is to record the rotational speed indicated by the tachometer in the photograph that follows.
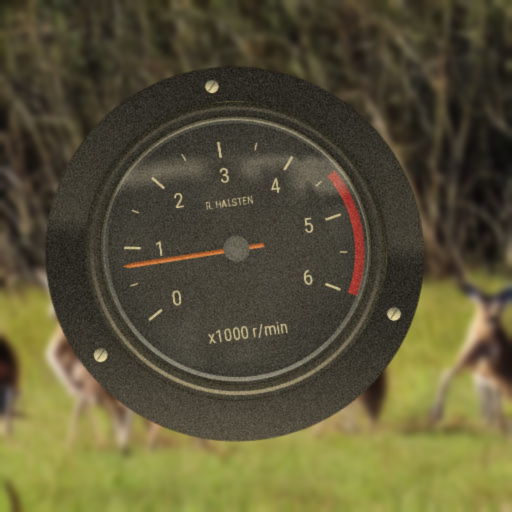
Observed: 750 rpm
